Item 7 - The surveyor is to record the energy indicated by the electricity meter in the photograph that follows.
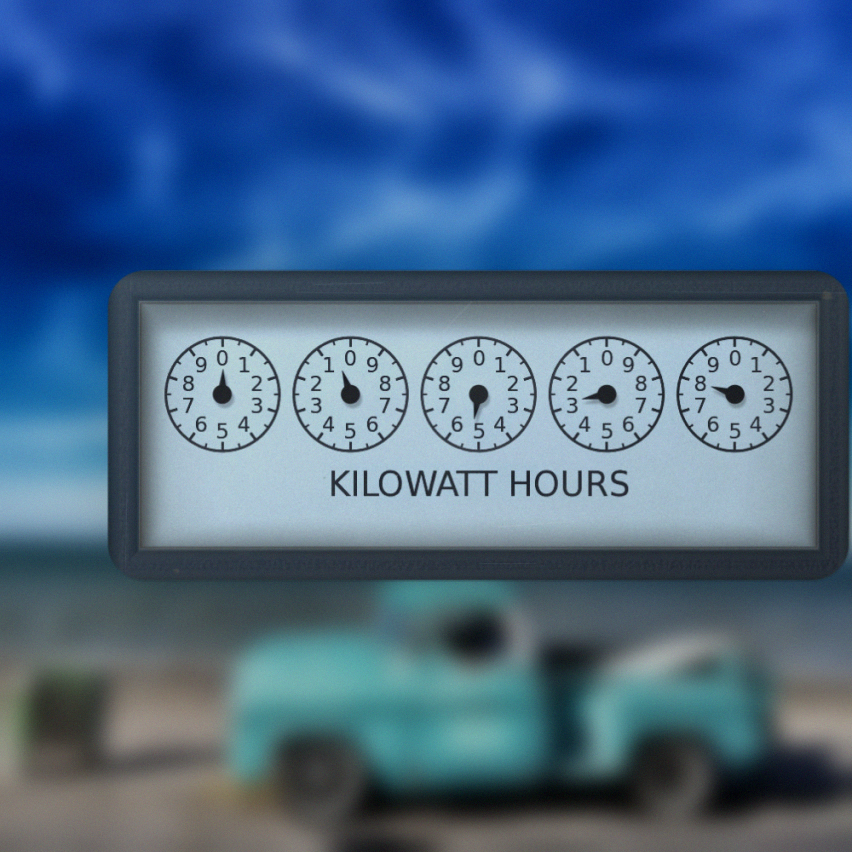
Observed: 528 kWh
